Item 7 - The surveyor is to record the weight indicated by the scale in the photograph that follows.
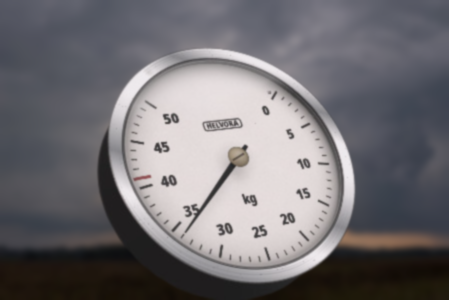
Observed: 34 kg
